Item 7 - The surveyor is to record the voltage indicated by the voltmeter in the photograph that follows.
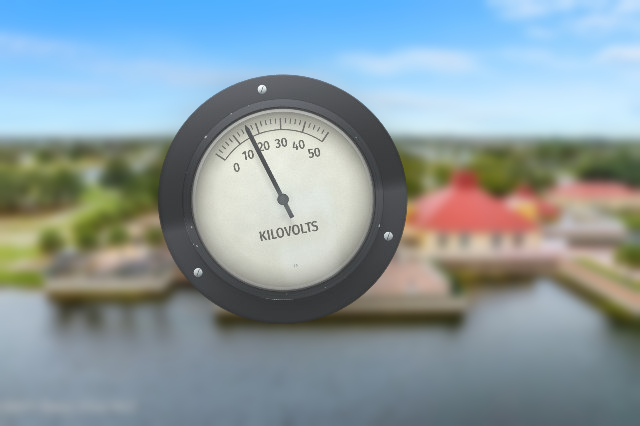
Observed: 16 kV
